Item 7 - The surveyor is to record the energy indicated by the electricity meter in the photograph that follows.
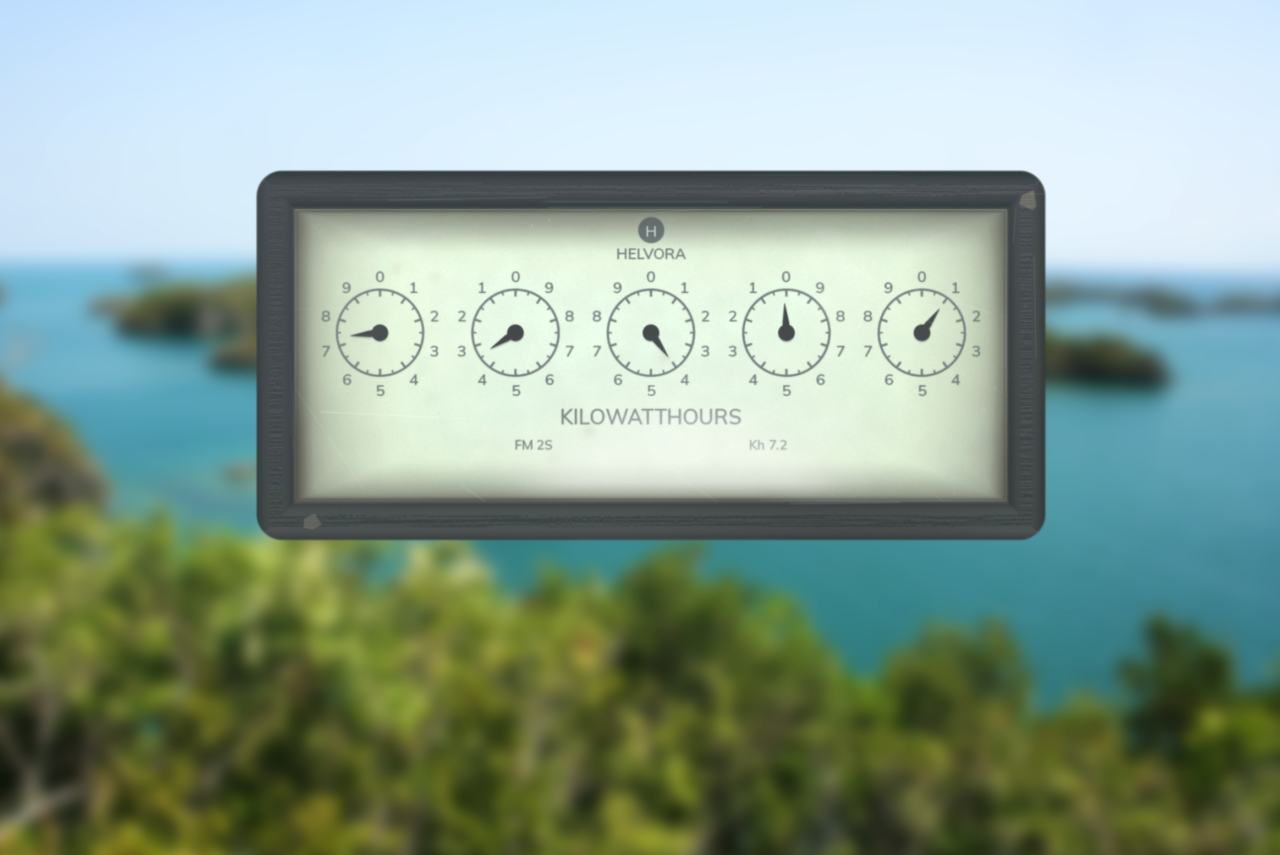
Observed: 73401 kWh
